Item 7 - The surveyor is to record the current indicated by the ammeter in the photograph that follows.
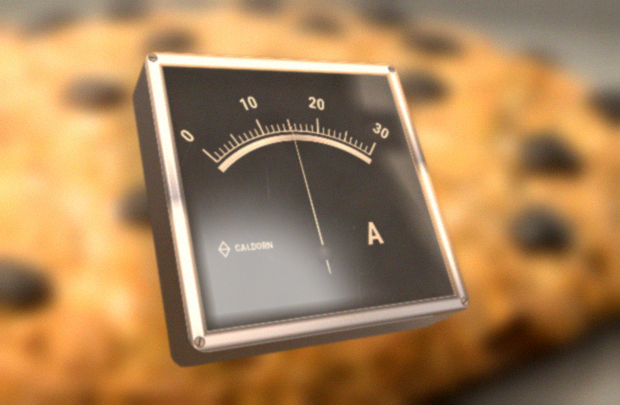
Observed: 15 A
